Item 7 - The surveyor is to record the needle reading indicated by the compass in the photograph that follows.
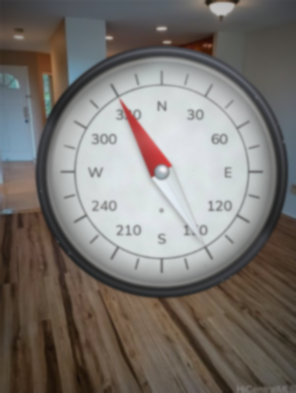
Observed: 330 °
